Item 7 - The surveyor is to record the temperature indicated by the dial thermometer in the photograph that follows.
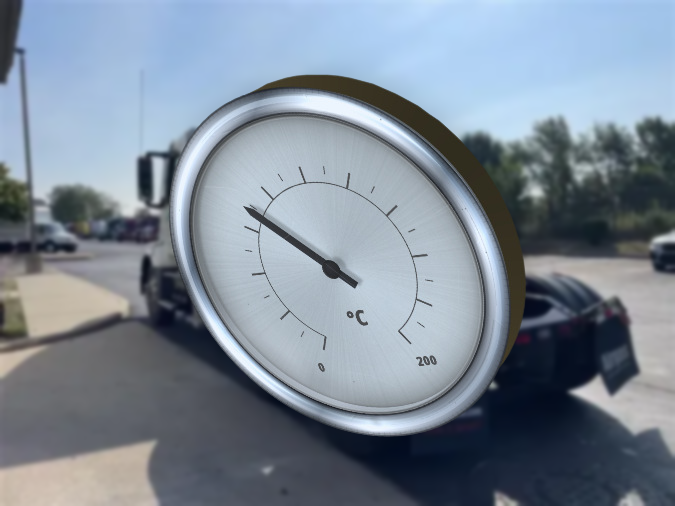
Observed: 70 °C
